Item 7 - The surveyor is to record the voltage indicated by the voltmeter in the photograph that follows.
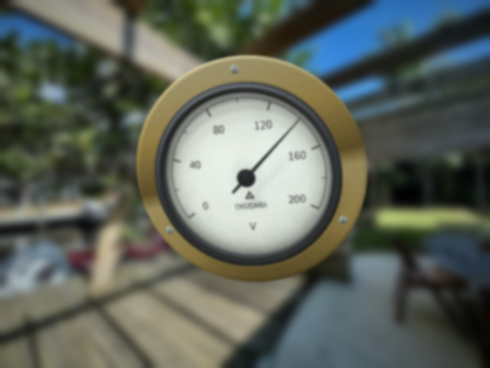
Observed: 140 V
